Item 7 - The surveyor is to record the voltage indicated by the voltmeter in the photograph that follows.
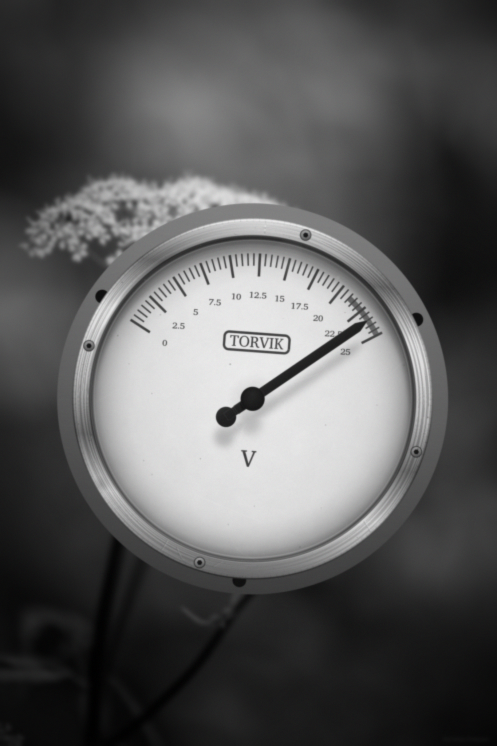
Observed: 23.5 V
